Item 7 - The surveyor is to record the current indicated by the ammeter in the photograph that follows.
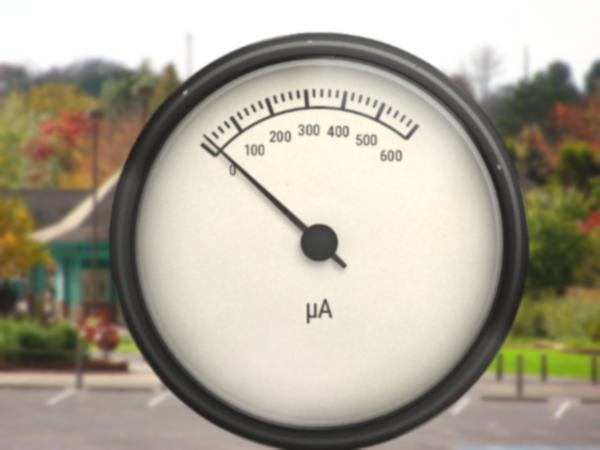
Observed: 20 µA
